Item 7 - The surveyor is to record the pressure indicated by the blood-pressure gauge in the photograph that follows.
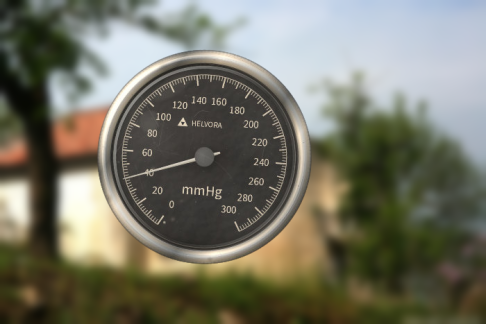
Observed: 40 mmHg
